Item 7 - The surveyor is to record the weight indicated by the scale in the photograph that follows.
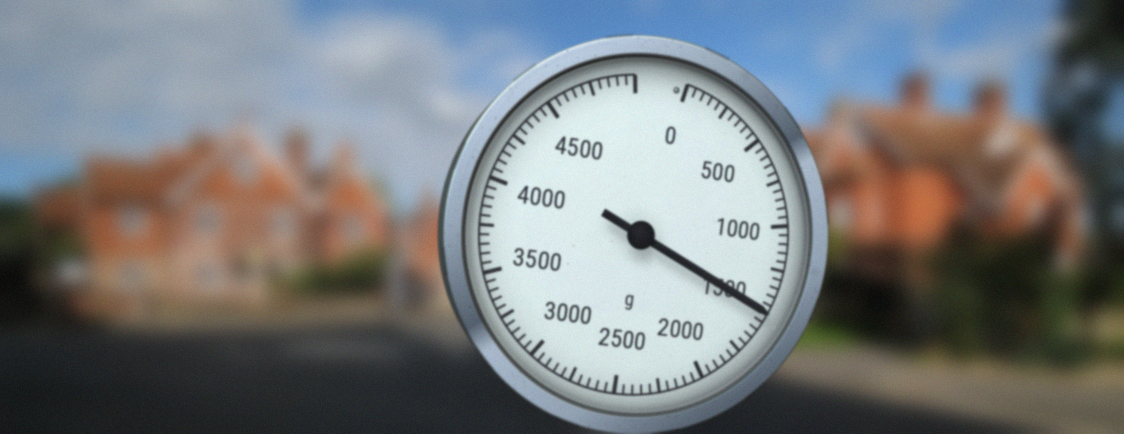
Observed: 1500 g
